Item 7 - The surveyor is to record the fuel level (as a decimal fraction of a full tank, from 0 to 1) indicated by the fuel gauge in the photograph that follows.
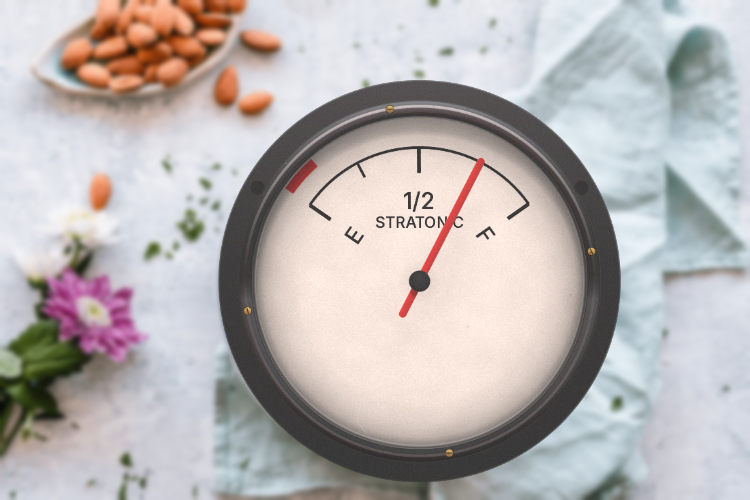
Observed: 0.75
